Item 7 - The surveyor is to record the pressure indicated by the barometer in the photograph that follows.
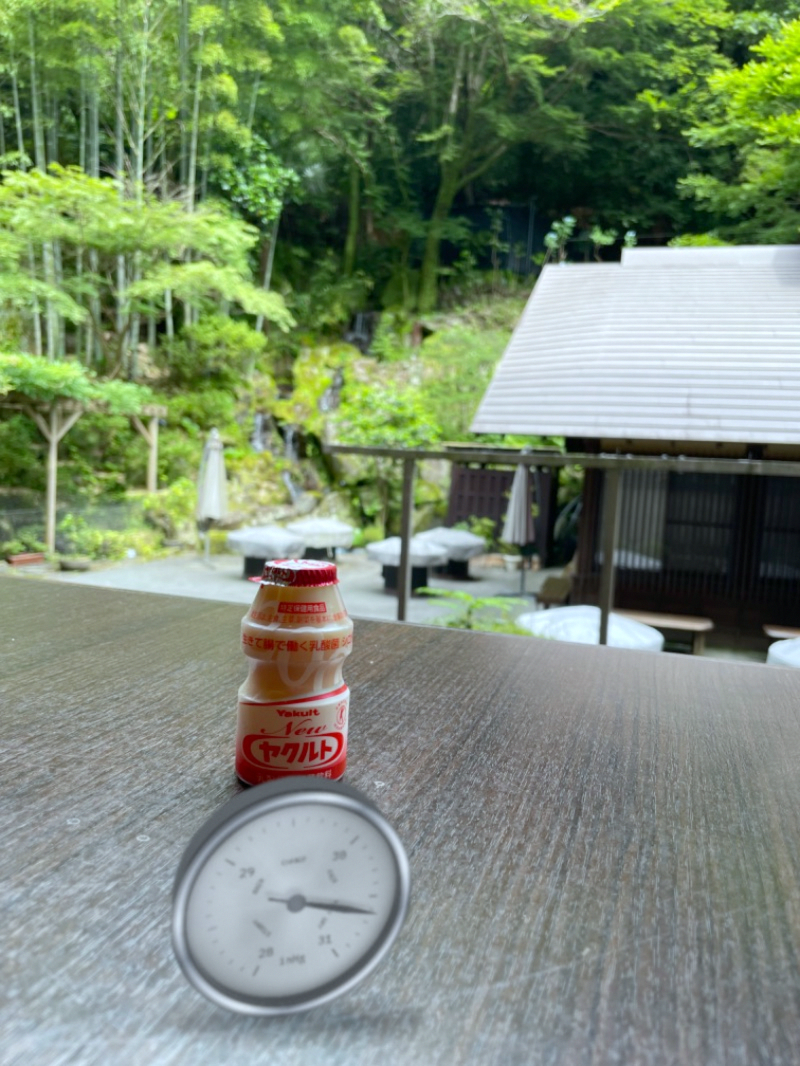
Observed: 30.6 inHg
